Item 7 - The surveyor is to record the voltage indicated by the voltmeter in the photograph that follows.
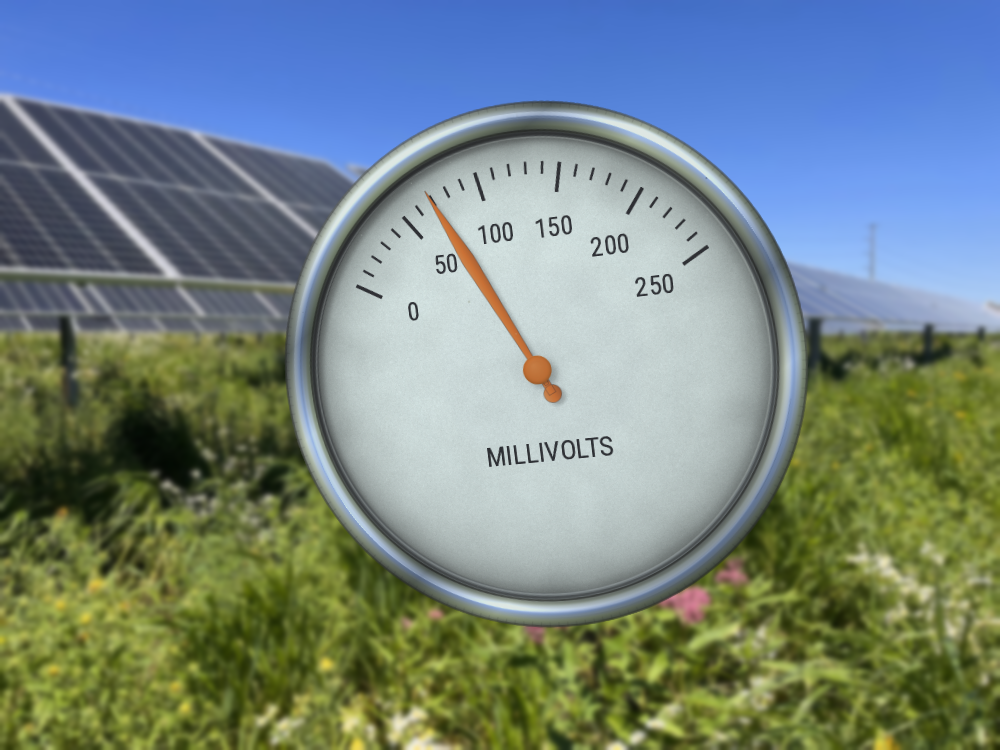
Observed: 70 mV
